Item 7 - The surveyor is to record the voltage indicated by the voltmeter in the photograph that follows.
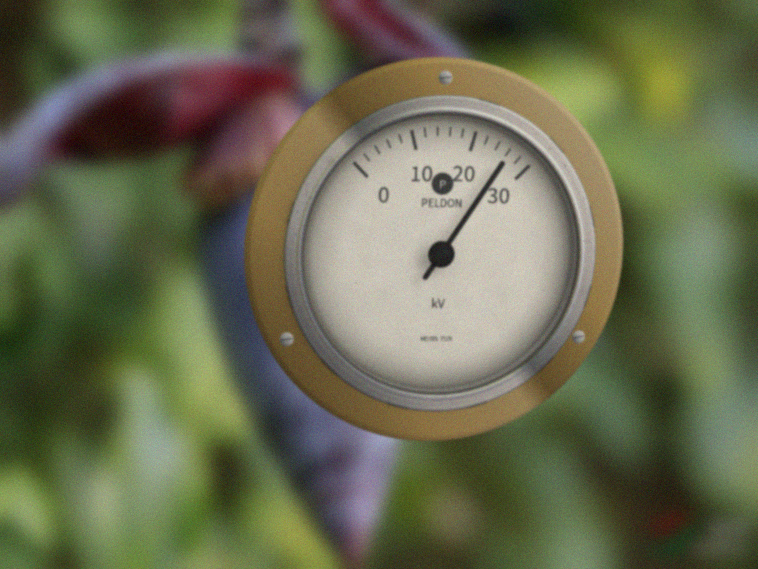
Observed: 26 kV
